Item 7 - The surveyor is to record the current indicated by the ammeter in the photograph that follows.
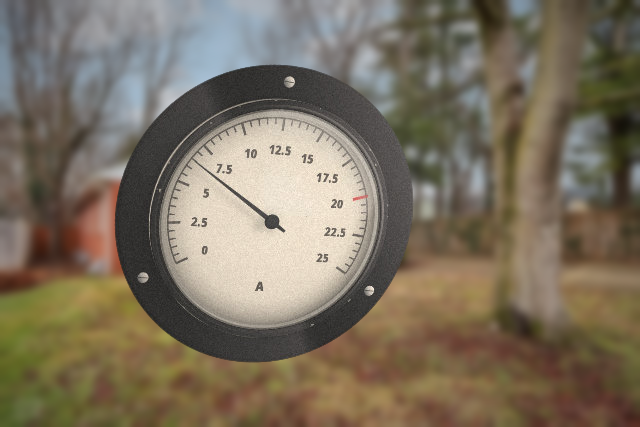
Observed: 6.5 A
